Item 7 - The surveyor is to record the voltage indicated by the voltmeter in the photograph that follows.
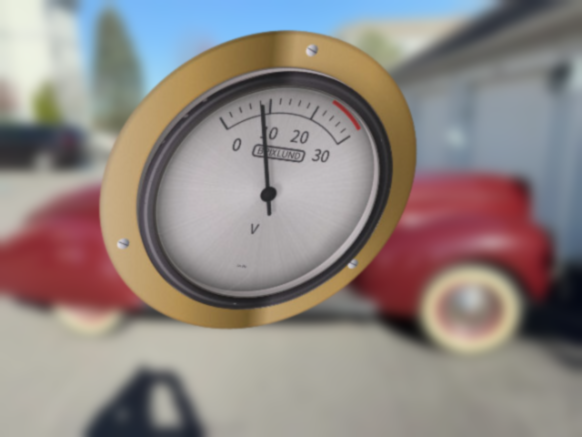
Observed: 8 V
